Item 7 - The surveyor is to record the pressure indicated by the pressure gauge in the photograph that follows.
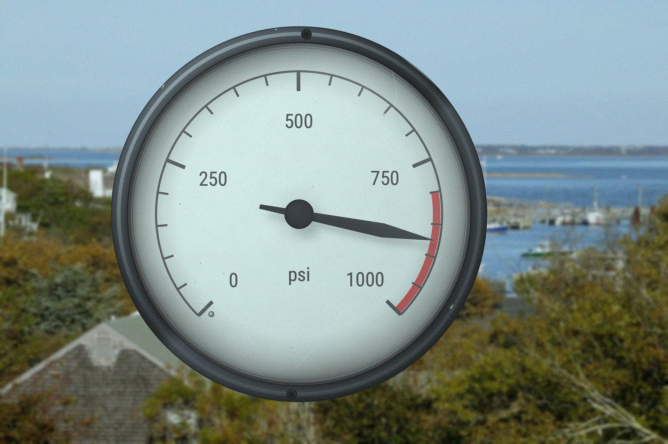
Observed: 875 psi
